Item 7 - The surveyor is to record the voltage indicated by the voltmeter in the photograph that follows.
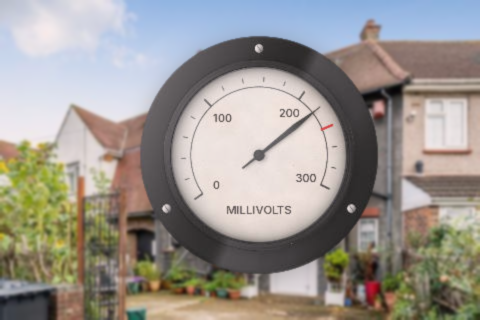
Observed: 220 mV
